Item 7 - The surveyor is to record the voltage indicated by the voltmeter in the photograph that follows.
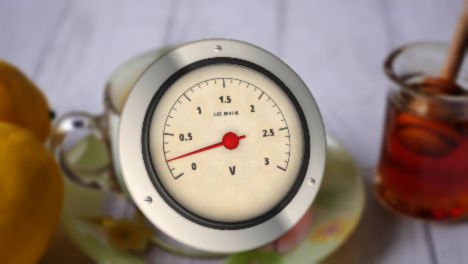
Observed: 0.2 V
